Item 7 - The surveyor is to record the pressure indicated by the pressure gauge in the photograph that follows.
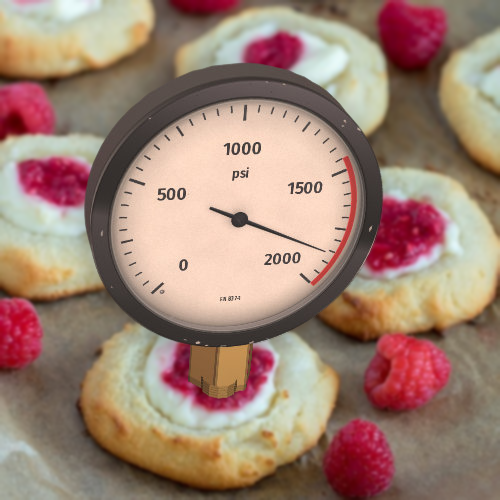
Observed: 1850 psi
